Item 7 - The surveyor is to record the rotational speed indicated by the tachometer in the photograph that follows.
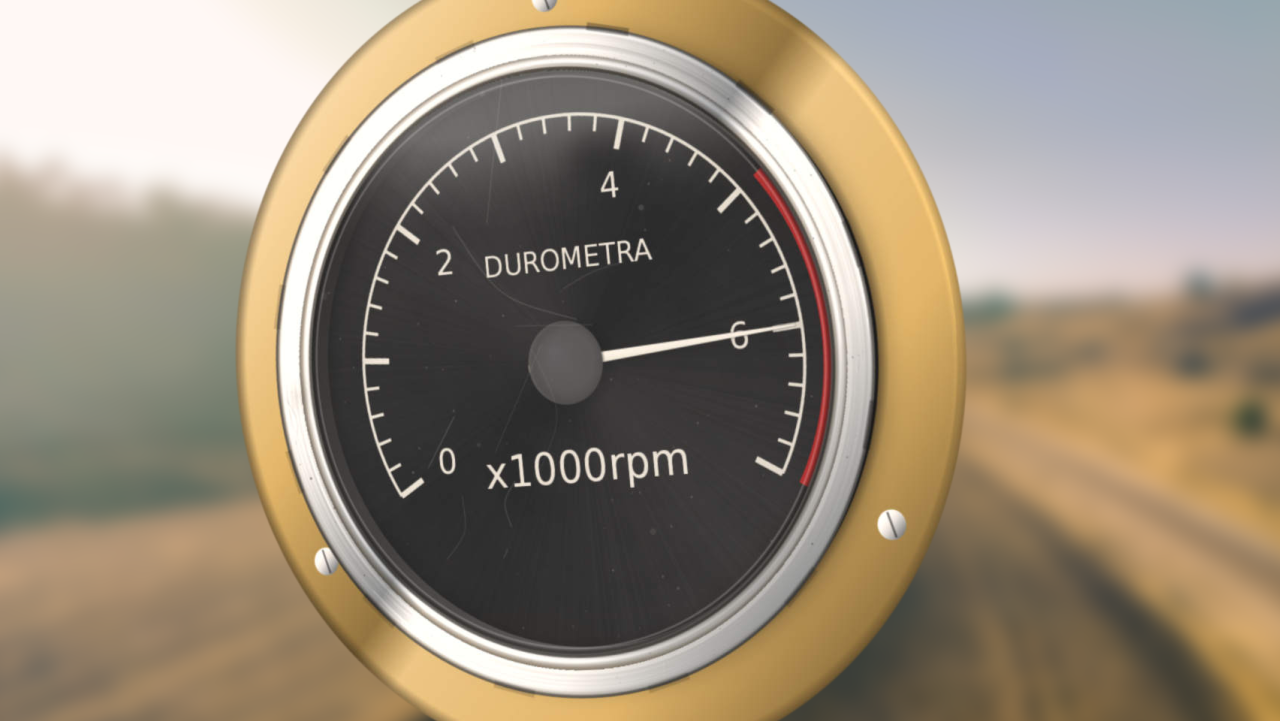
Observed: 6000 rpm
